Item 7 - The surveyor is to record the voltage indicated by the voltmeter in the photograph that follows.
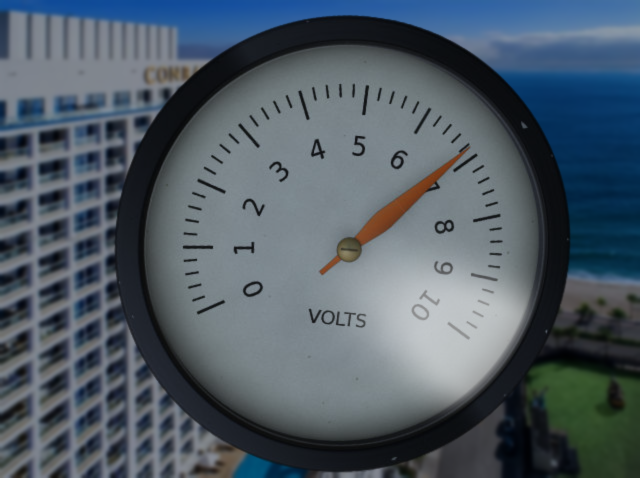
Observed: 6.8 V
